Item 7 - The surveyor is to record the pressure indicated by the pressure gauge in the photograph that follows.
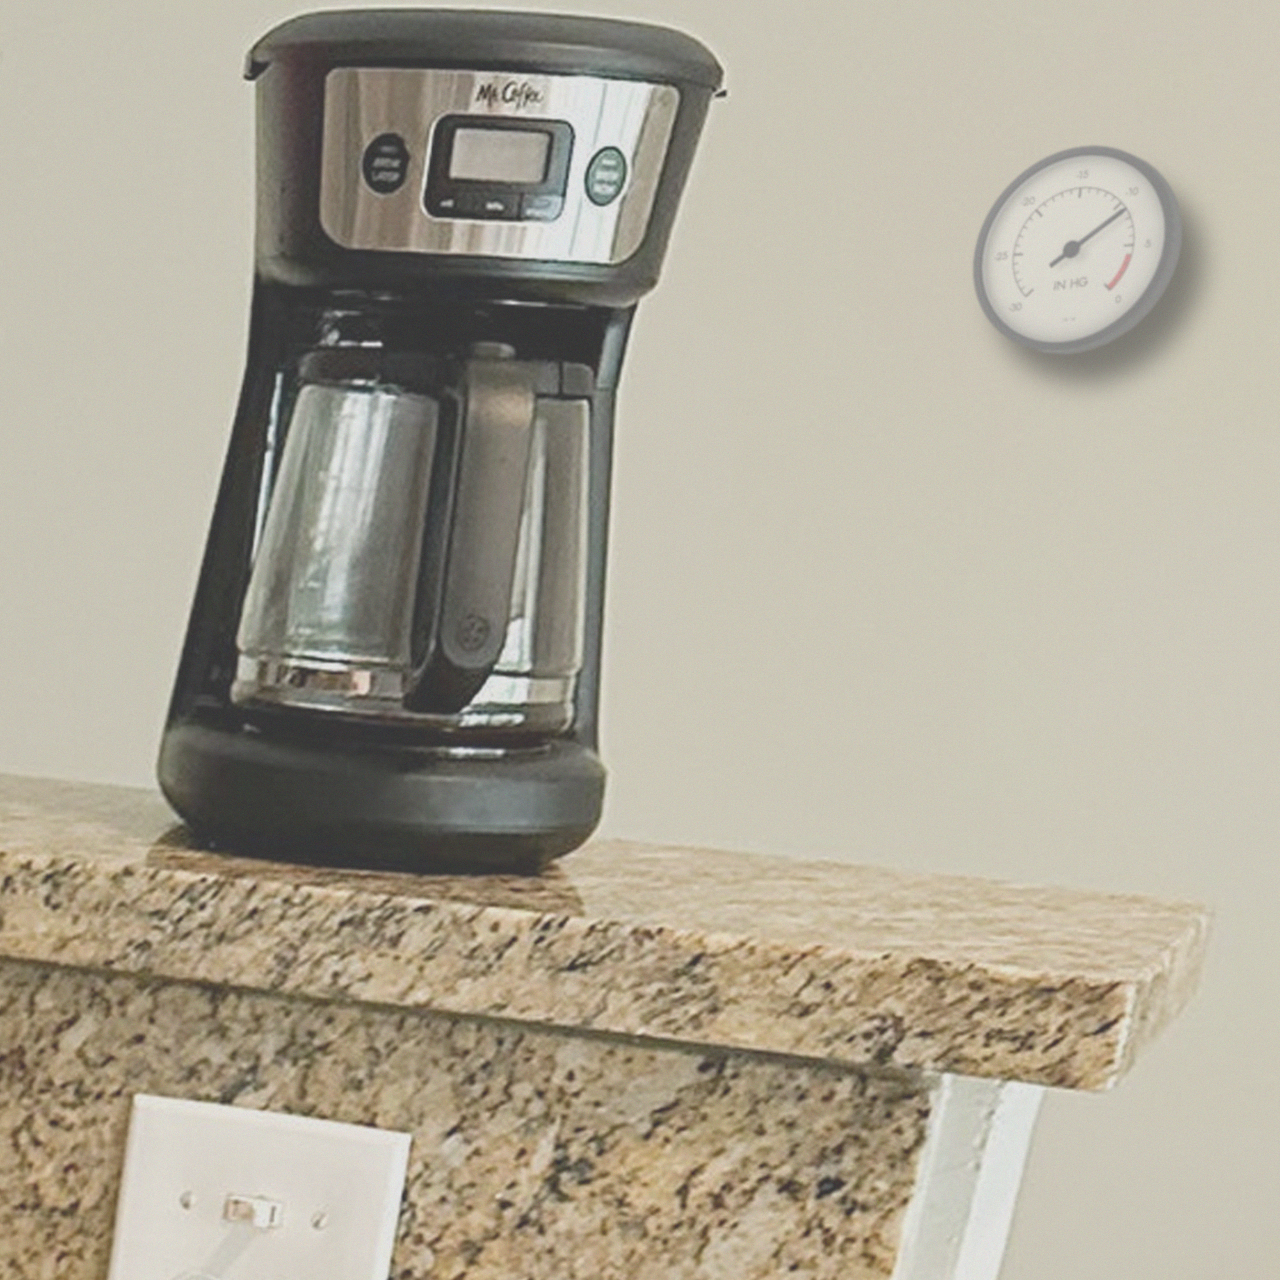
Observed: -9 inHg
